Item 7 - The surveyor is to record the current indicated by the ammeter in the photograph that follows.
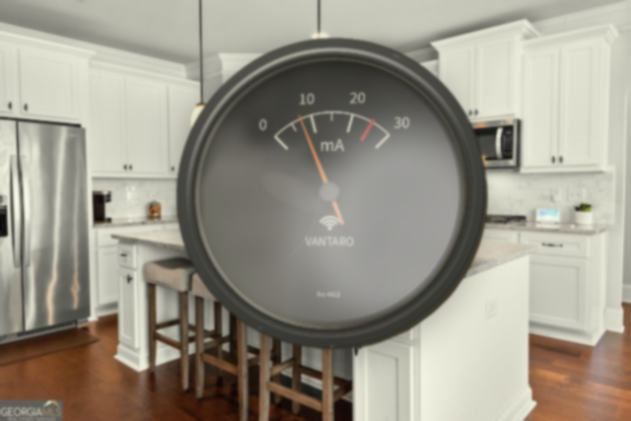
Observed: 7.5 mA
